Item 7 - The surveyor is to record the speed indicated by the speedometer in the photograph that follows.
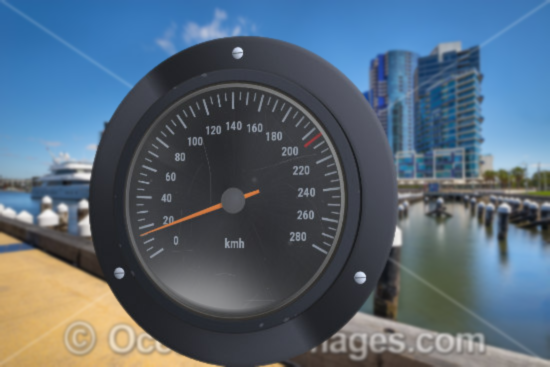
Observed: 15 km/h
